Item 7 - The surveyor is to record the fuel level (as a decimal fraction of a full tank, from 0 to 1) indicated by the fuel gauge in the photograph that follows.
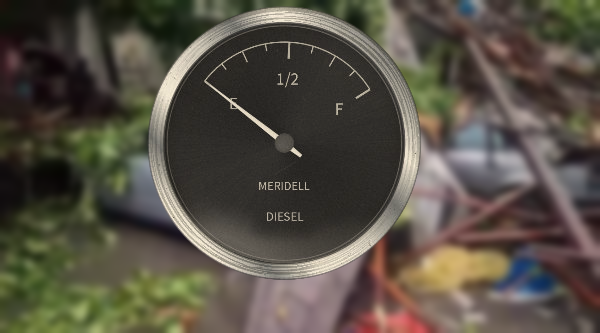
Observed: 0
